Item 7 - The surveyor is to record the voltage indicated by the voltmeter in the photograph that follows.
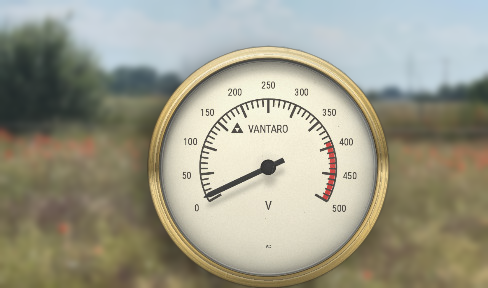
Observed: 10 V
